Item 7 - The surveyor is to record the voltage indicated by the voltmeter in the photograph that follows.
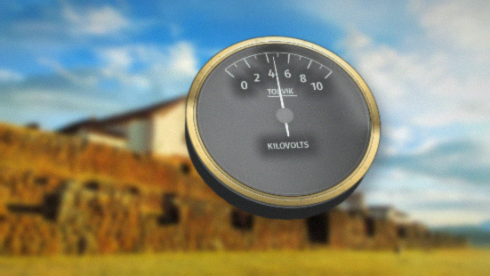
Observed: 4.5 kV
